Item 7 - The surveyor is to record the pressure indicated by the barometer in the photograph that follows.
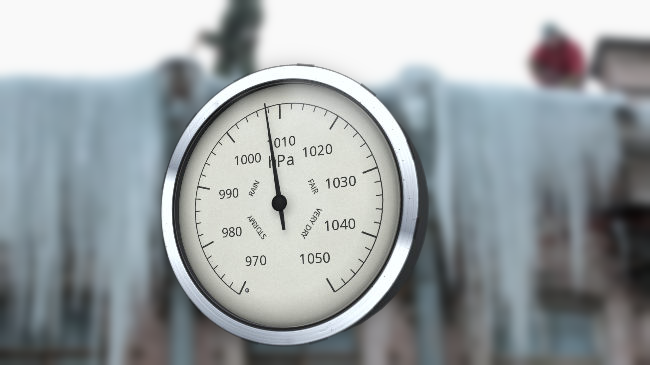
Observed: 1008 hPa
